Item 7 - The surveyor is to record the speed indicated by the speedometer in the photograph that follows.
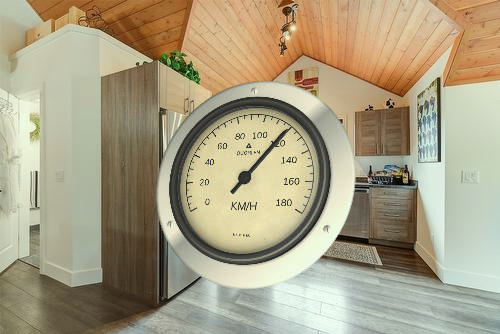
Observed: 120 km/h
